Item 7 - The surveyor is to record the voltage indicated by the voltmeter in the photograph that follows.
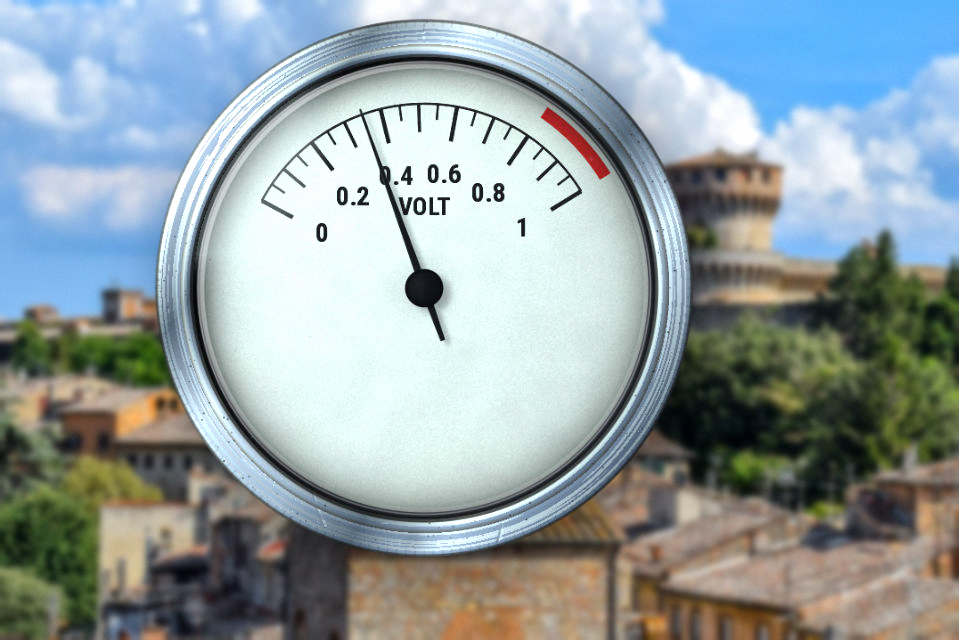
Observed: 0.35 V
